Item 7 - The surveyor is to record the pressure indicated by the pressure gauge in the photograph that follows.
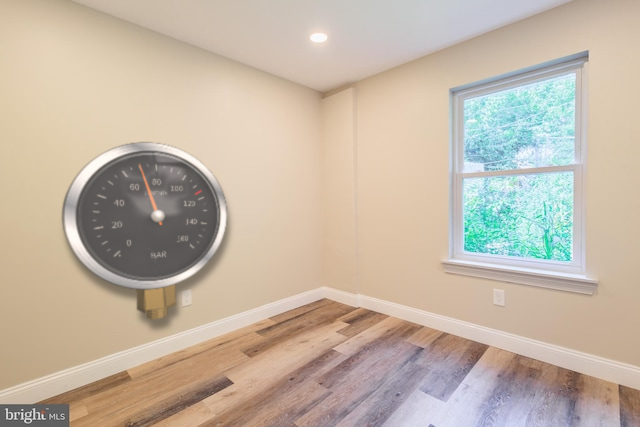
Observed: 70 bar
